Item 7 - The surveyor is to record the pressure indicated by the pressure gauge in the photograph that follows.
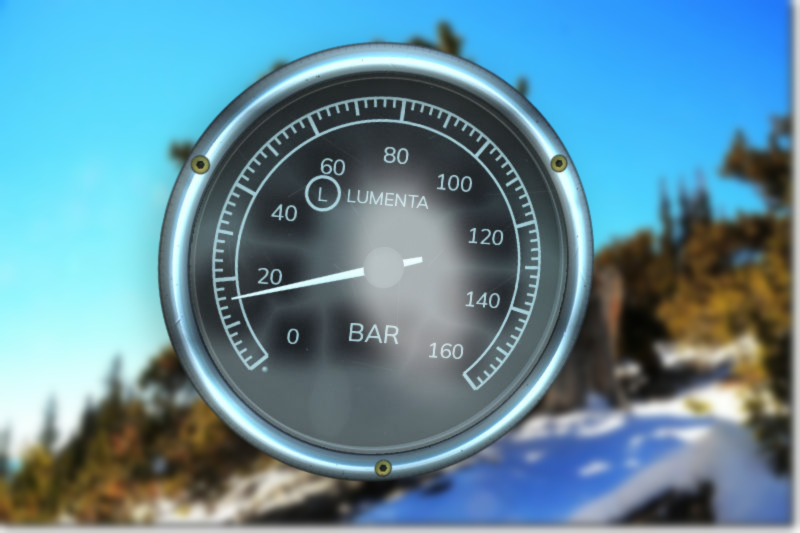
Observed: 16 bar
